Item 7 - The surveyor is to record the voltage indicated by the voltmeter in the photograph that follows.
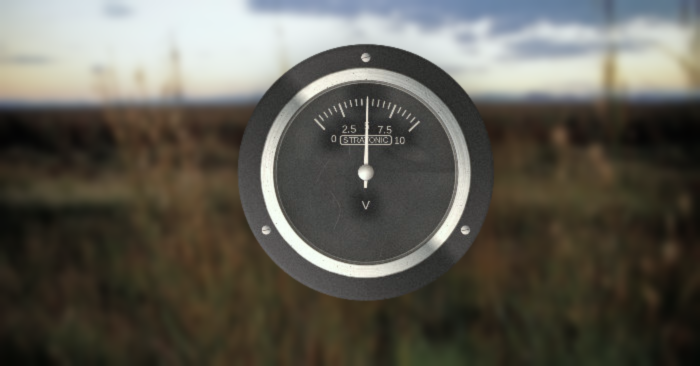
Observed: 5 V
